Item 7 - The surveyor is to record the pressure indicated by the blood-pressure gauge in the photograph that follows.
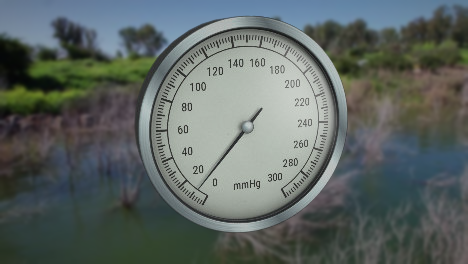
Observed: 10 mmHg
